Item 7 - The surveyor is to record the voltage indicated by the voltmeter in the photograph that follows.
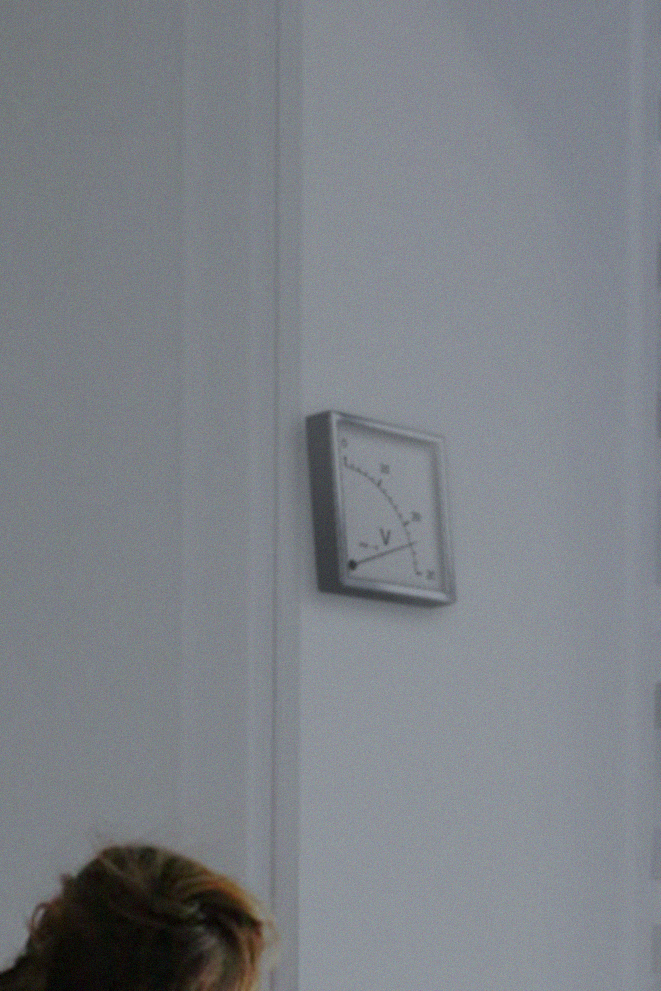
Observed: 24 V
